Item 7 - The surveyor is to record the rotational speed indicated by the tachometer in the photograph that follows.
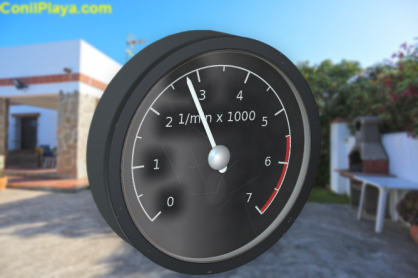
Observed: 2750 rpm
